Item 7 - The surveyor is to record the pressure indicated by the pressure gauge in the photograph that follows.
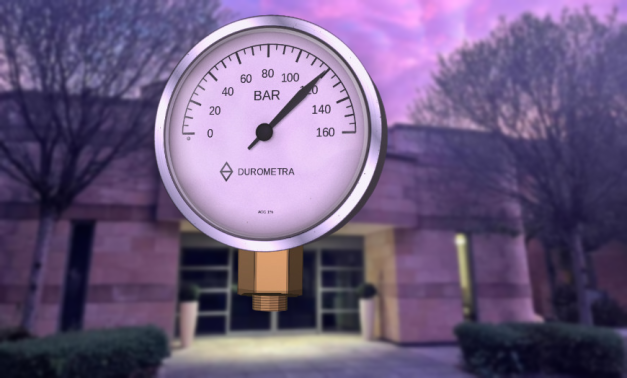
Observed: 120 bar
